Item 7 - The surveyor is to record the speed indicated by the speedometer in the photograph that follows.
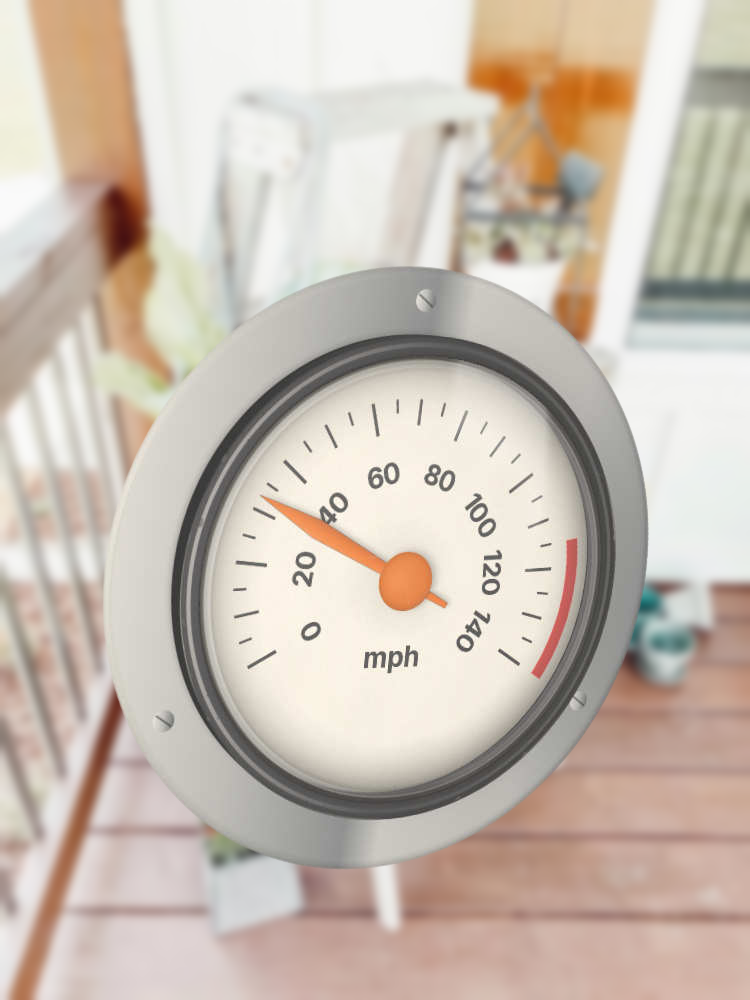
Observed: 32.5 mph
